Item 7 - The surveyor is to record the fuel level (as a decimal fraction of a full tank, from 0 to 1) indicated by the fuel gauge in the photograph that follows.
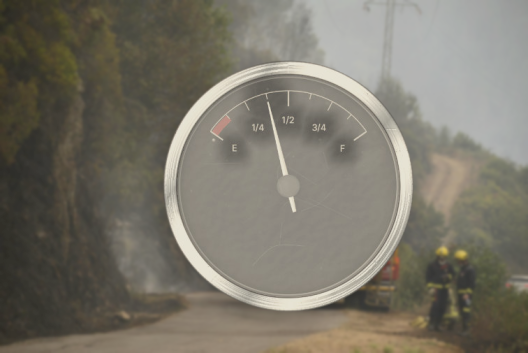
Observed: 0.375
